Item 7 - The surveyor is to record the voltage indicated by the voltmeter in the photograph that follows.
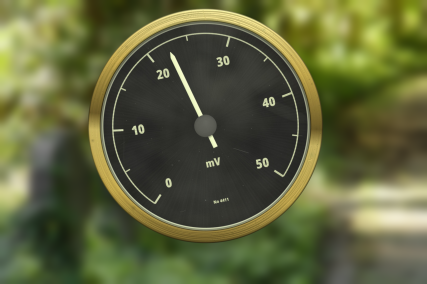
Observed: 22.5 mV
